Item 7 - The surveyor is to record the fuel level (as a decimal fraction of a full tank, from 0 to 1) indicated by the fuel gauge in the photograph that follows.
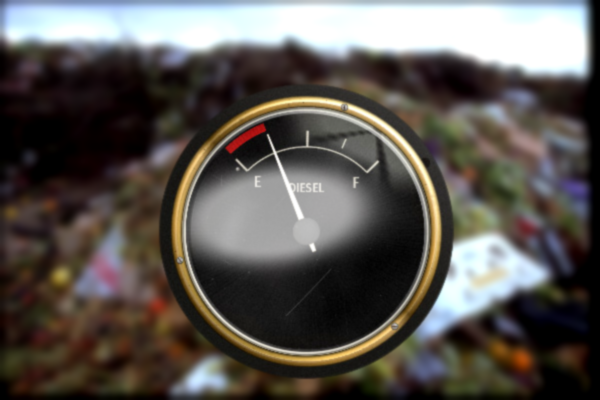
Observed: 0.25
